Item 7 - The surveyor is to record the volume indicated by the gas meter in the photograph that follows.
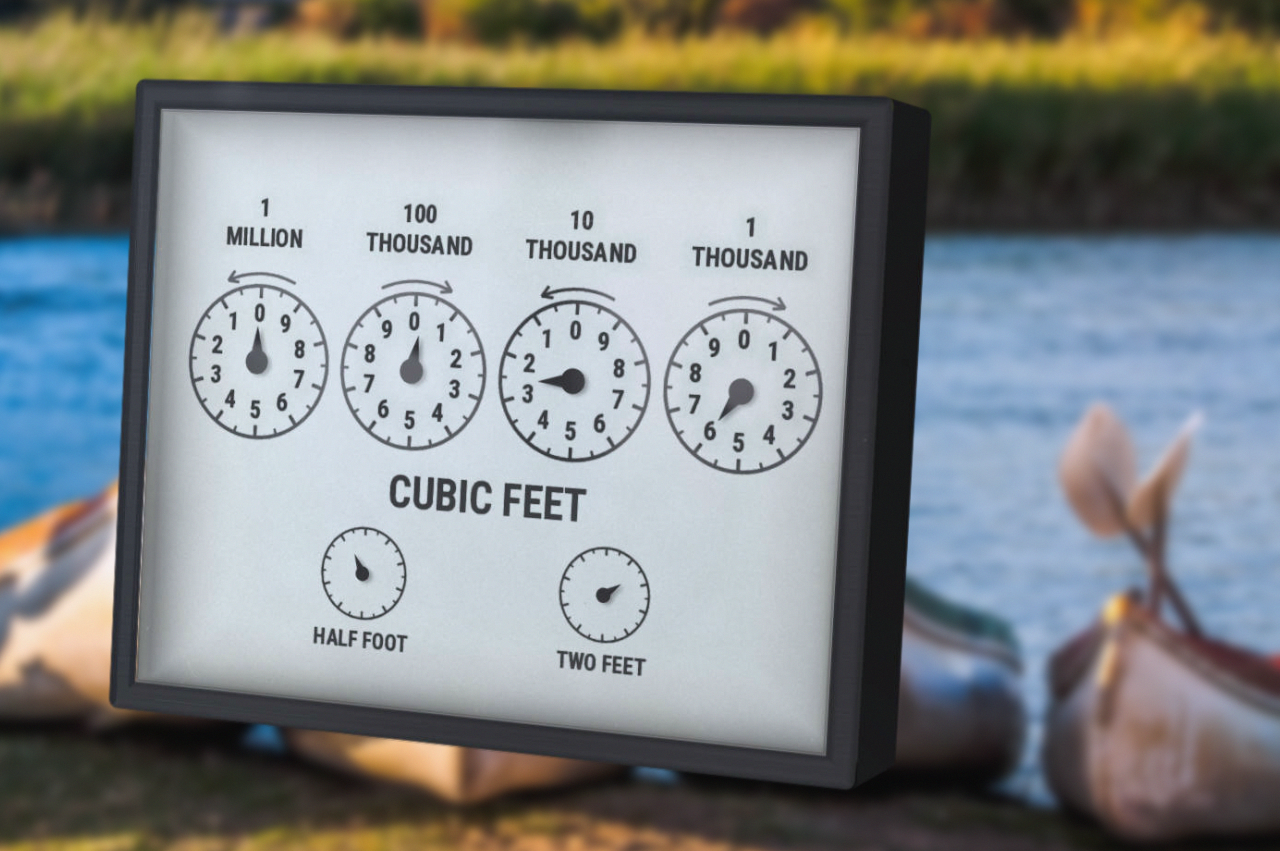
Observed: 2600 ft³
